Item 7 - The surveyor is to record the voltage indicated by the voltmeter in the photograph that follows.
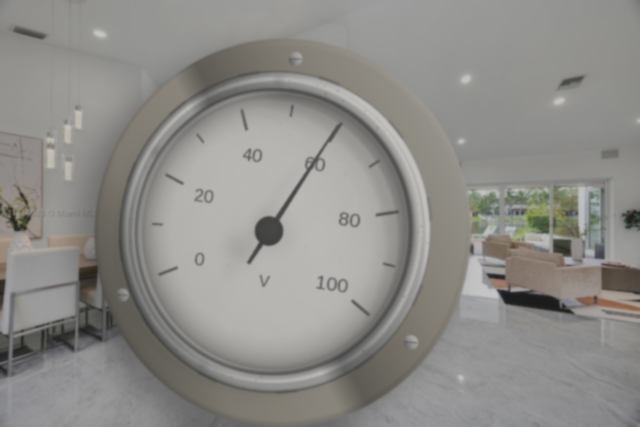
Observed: 60 V
